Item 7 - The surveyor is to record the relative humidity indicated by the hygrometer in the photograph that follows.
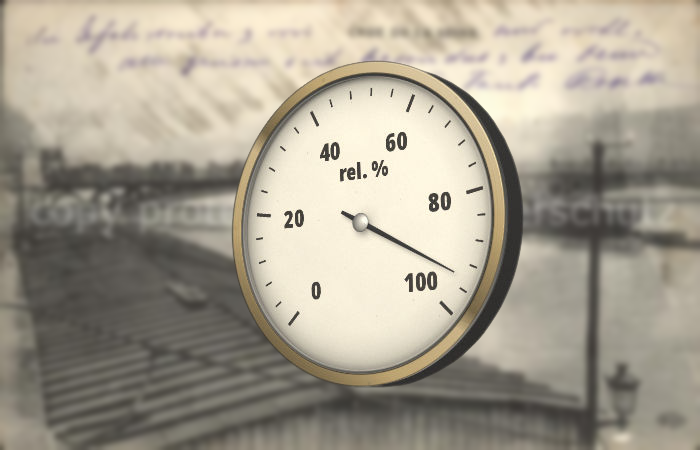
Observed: 94 %
